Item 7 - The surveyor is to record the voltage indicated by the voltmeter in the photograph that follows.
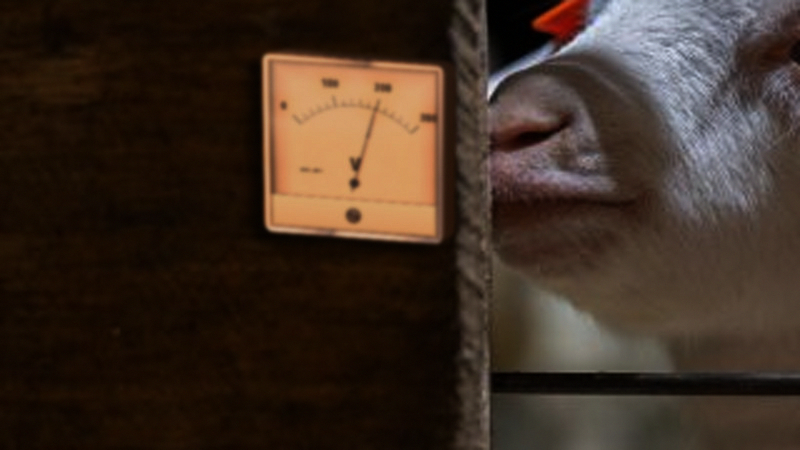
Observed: 200 V
